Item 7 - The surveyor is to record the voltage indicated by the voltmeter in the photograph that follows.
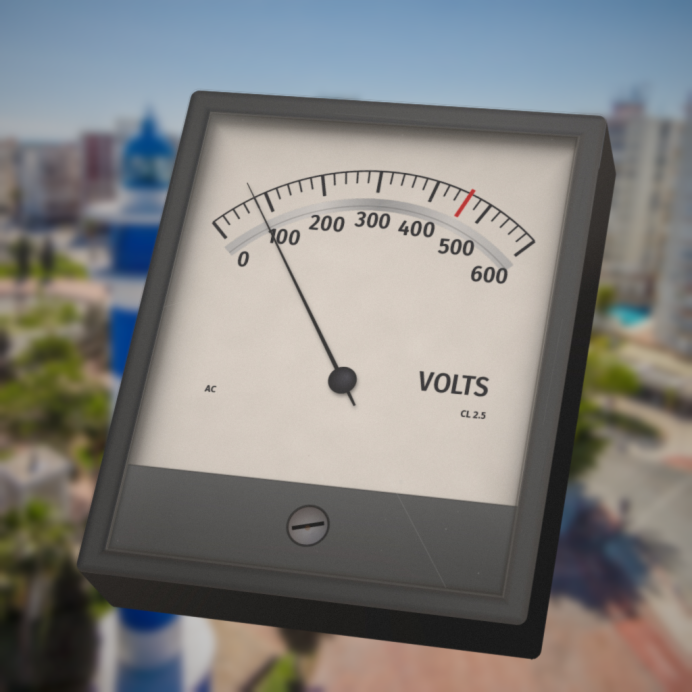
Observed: 80 V
